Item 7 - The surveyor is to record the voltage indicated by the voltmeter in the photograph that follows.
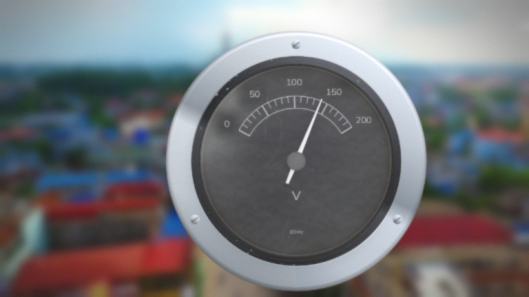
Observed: 140 V
